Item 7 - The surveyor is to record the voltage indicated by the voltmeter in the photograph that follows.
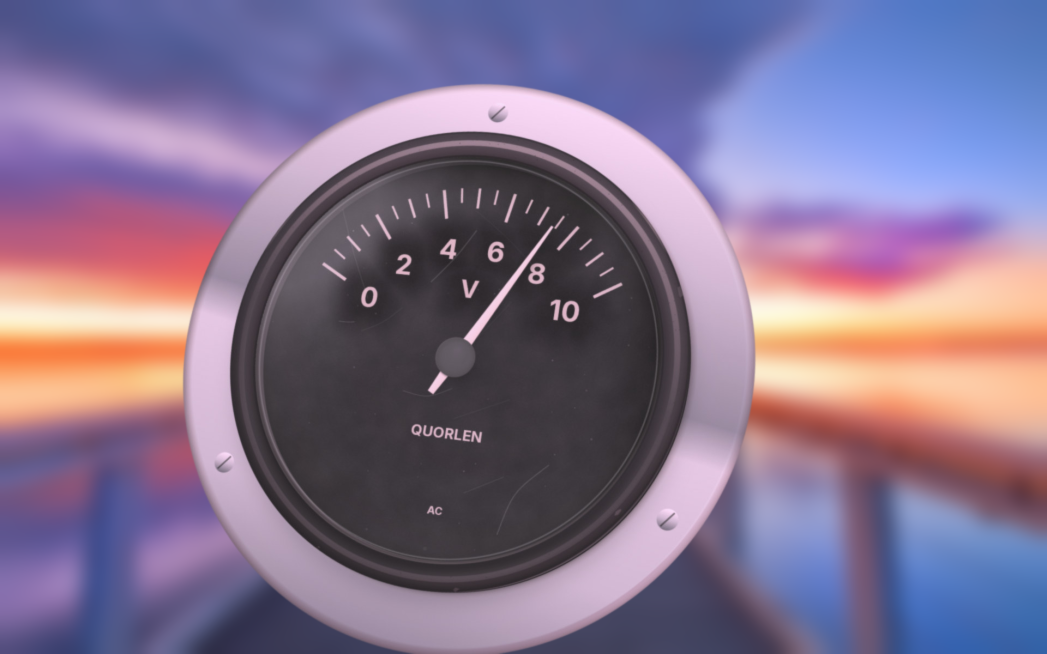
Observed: 7.5 V
